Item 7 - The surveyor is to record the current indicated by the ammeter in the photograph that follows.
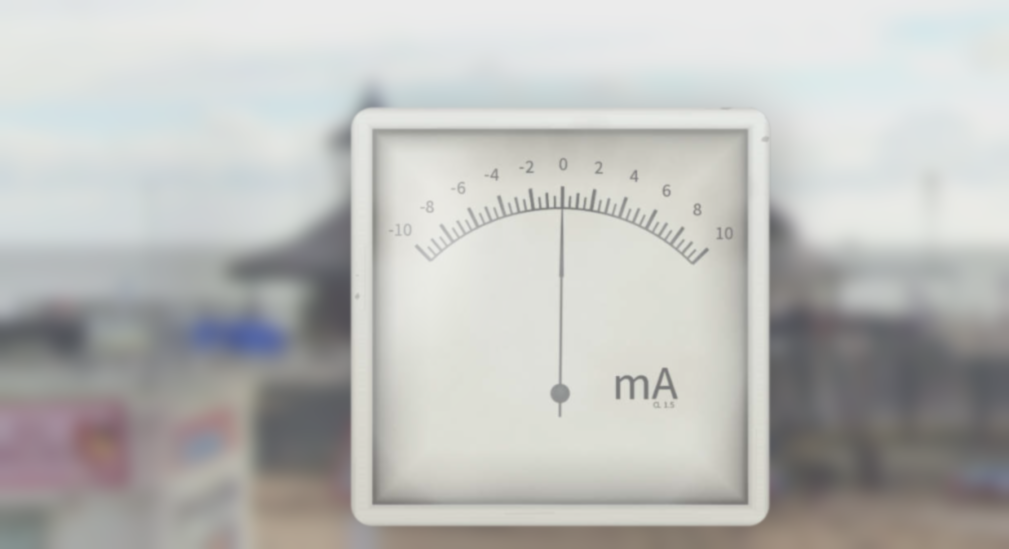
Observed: 0 mA
